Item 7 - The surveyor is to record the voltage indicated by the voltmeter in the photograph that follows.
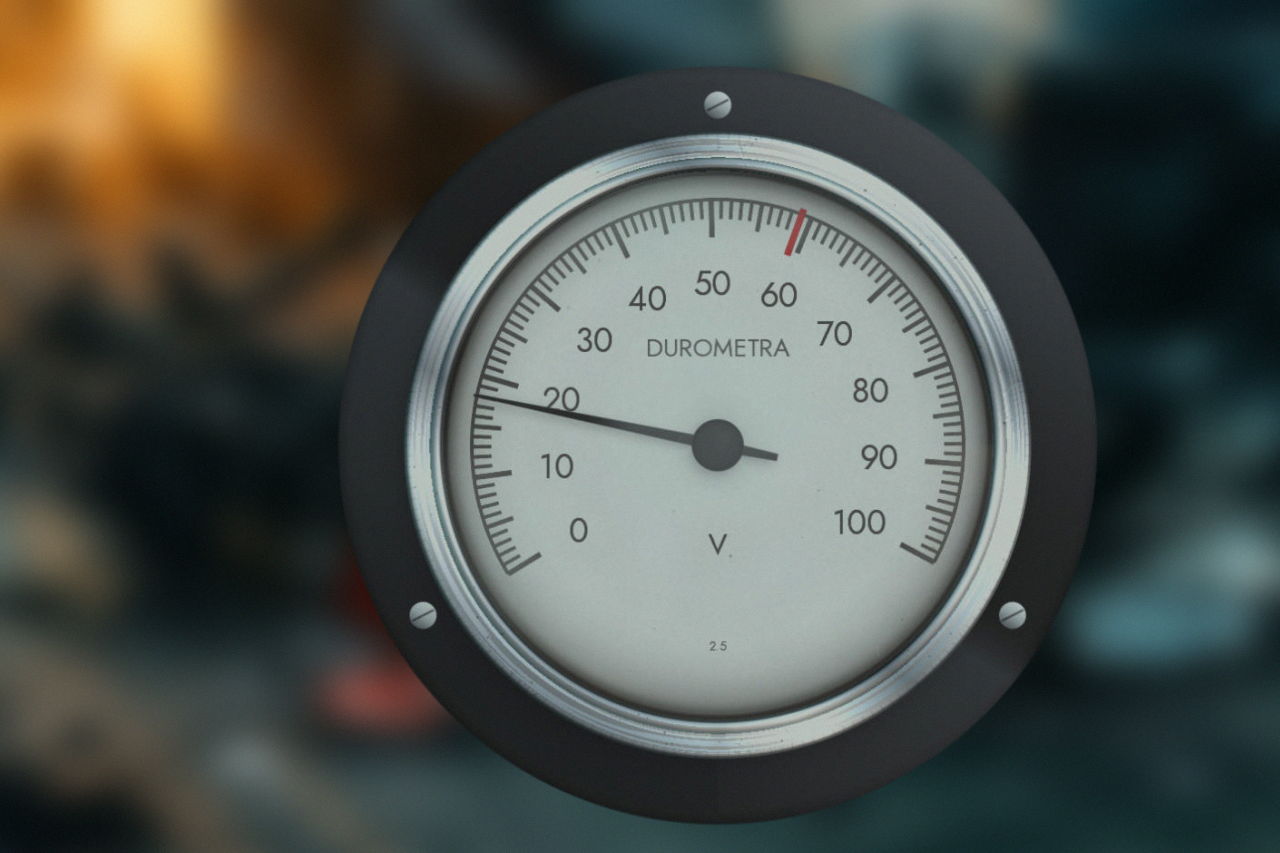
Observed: 18 V
